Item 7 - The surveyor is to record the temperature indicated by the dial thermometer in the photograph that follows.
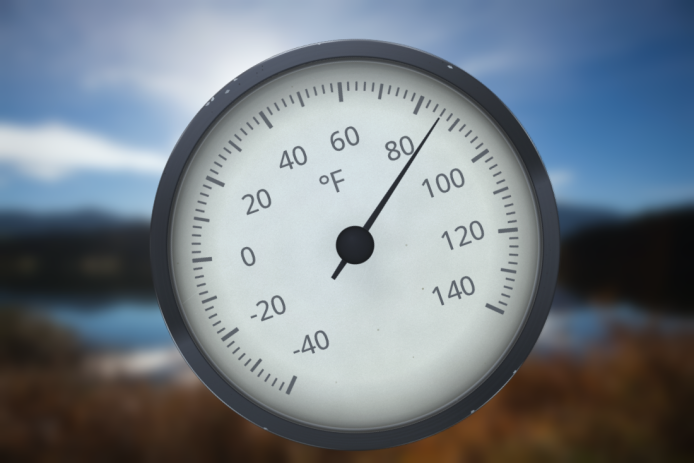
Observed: 86 °F
